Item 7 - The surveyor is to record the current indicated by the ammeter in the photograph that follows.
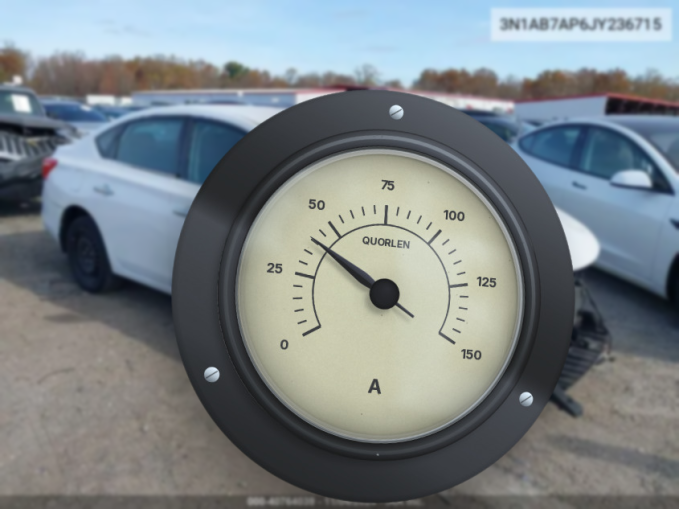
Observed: 40 A
